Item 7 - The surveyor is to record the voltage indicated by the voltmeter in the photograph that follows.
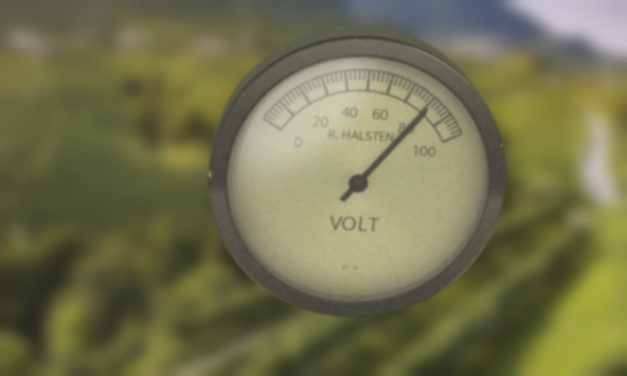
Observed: 80 V
